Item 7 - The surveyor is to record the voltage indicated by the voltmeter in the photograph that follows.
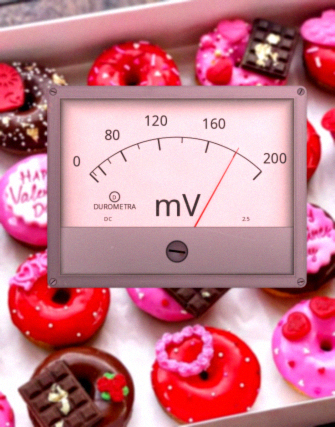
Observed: 180 mV
